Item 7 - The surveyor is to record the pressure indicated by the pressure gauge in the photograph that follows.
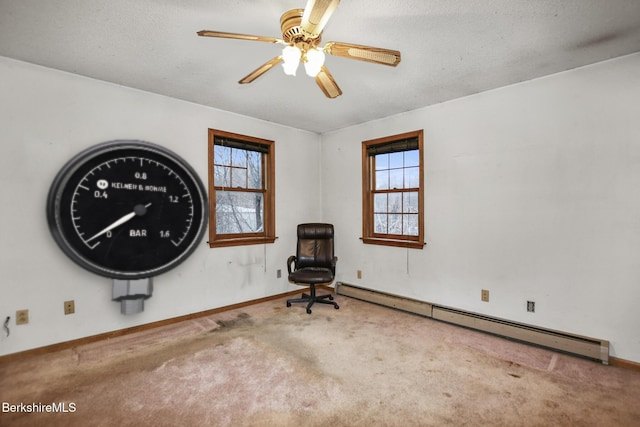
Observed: 0.05 bar
